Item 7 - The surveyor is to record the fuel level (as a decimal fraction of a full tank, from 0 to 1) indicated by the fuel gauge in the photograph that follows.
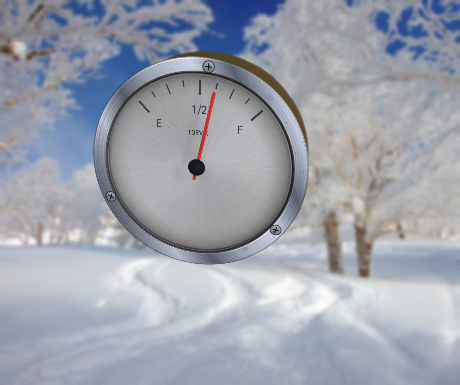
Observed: 0.625
